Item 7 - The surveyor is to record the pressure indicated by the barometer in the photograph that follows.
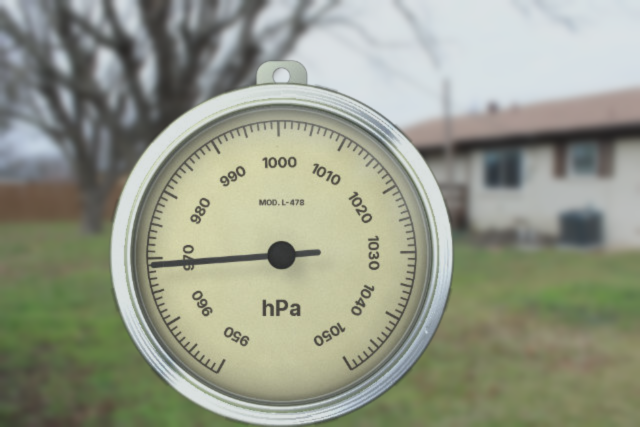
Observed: 969 hPa
